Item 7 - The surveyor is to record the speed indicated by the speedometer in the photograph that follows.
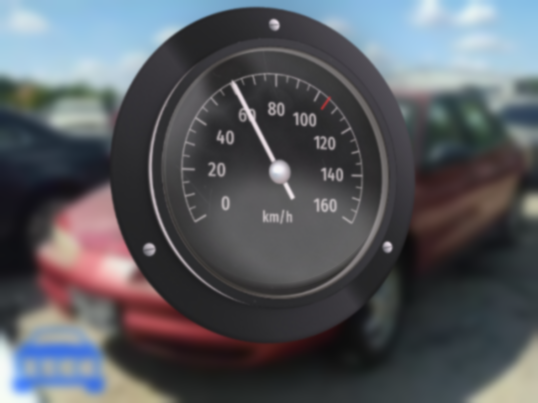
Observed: 60 km/h
